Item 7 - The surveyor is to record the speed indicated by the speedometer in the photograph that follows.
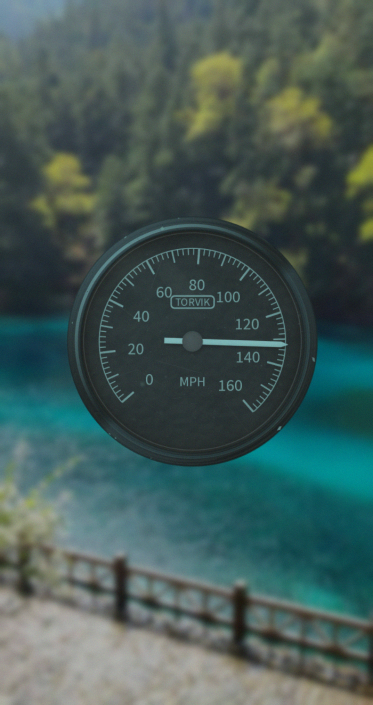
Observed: 132 mph
